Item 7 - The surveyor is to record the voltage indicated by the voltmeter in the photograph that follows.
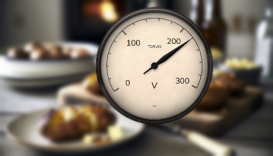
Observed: 220 V
